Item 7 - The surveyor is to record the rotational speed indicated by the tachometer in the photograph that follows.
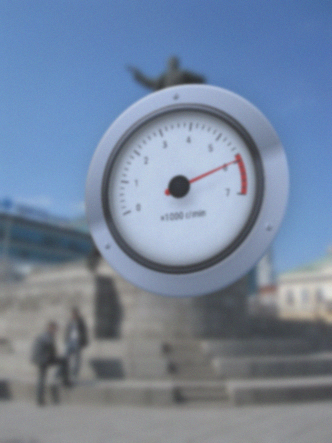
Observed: 6000 rpm
